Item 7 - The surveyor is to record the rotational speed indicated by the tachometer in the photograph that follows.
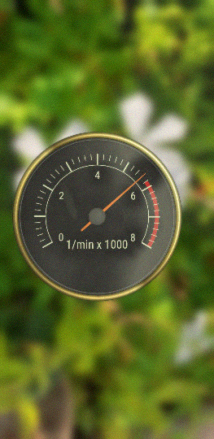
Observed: 5600 rpm
